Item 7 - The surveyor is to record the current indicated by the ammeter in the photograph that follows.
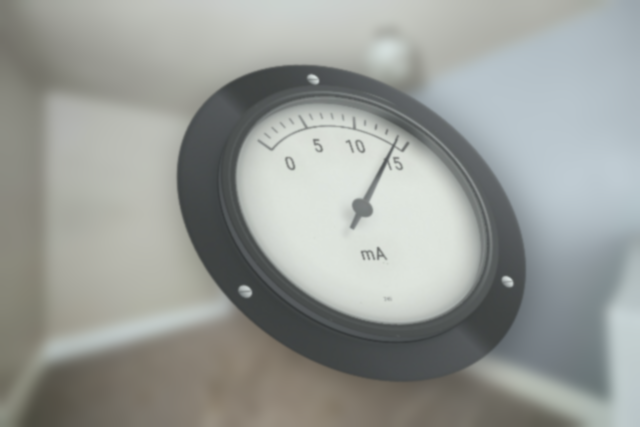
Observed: 14 mA
